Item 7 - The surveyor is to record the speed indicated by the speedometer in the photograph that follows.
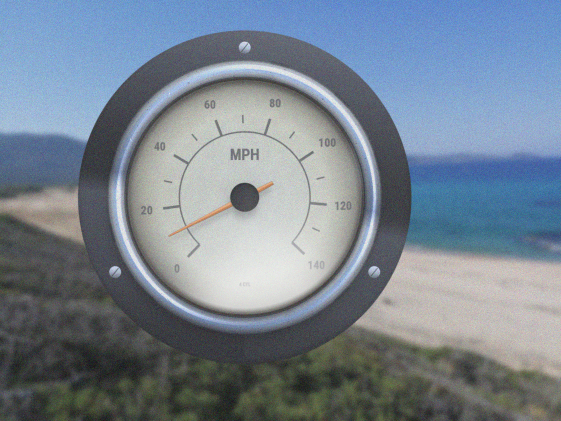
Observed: 10 mph
